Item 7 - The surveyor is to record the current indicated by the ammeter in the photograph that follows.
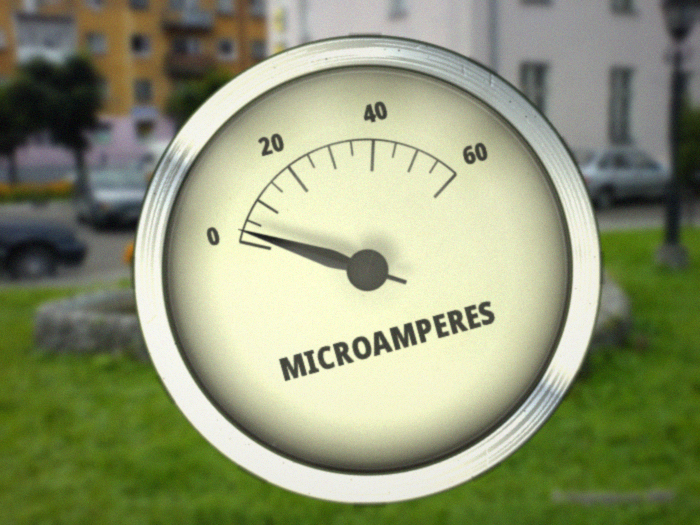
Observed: 2.5 µA
